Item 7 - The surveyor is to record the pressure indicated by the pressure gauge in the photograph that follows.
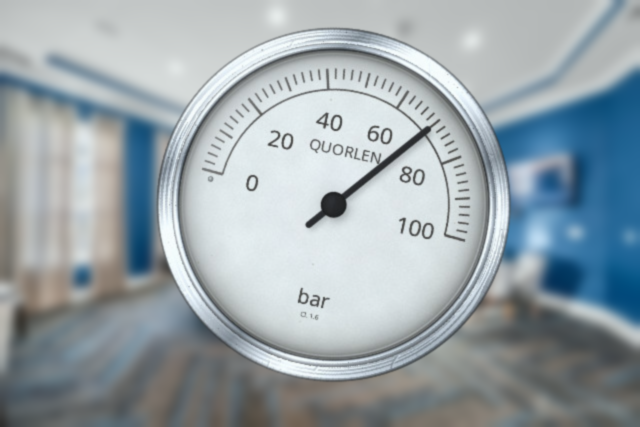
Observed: 70 bar
